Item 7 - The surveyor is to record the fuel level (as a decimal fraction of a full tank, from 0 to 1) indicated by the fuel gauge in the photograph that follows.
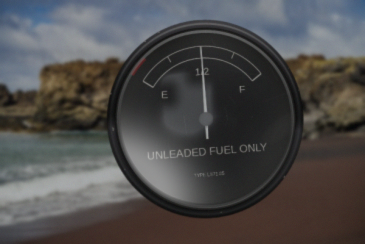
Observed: 0.5
